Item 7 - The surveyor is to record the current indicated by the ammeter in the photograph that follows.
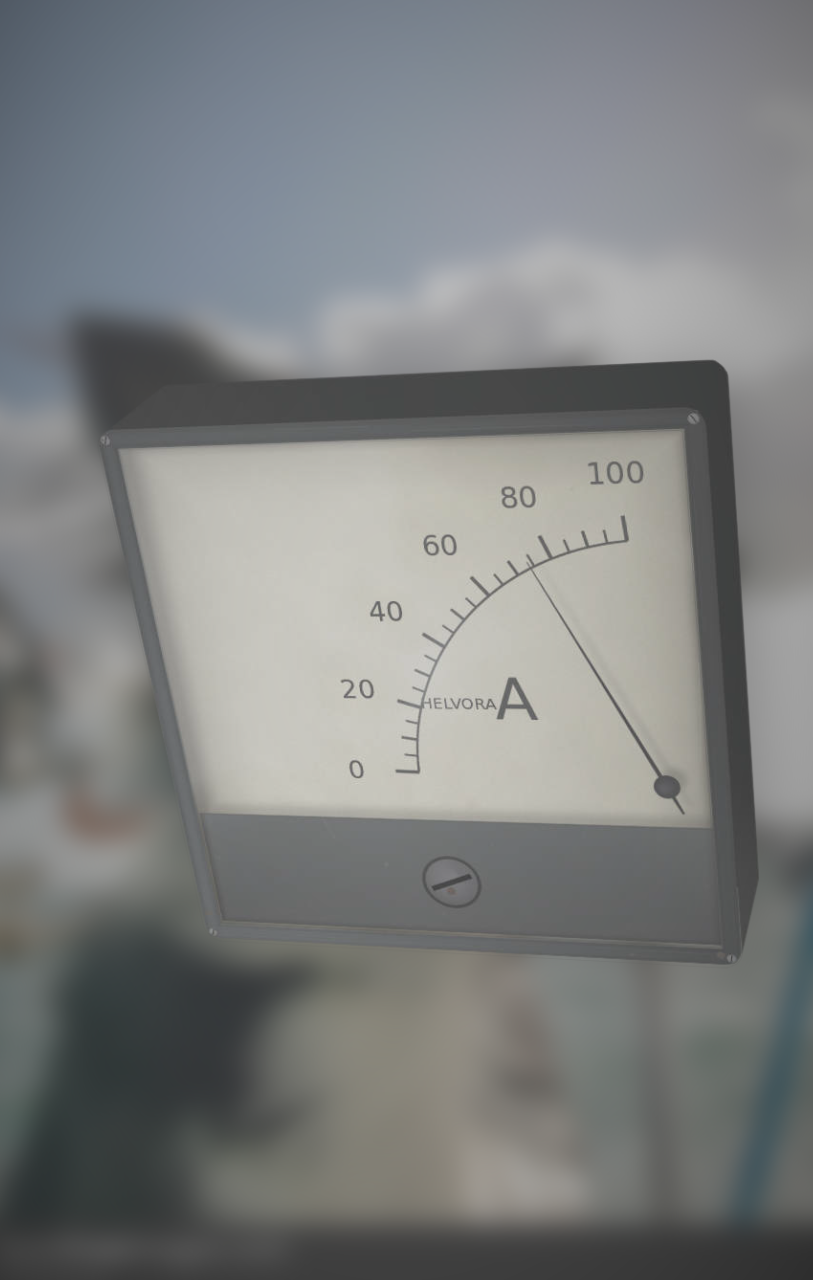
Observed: 75 A
